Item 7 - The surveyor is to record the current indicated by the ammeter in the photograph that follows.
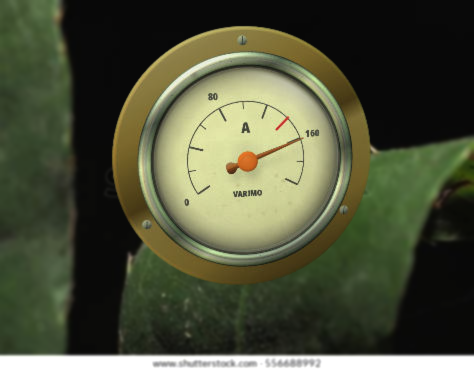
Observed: 160 A
